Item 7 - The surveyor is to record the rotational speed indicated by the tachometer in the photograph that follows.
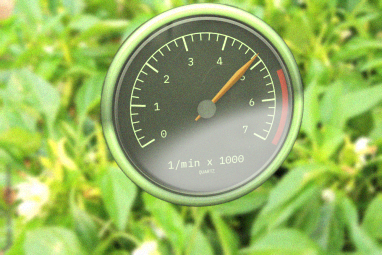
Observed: 4800 rpm
